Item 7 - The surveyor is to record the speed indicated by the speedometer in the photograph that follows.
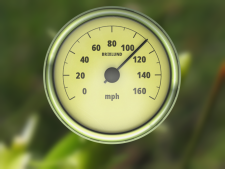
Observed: 110 mph
